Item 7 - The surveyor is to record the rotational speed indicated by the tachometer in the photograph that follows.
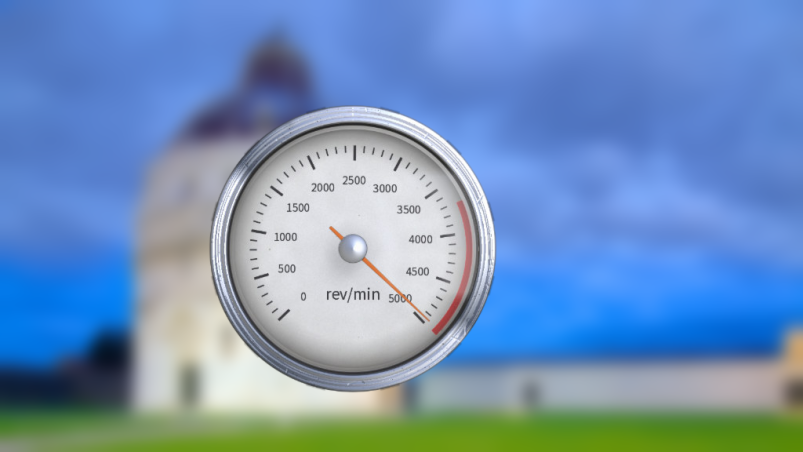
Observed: 4950 rpm
